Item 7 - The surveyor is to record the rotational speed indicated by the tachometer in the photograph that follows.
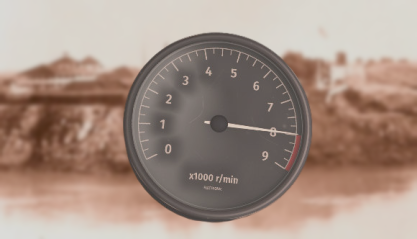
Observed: 8000 rpm
